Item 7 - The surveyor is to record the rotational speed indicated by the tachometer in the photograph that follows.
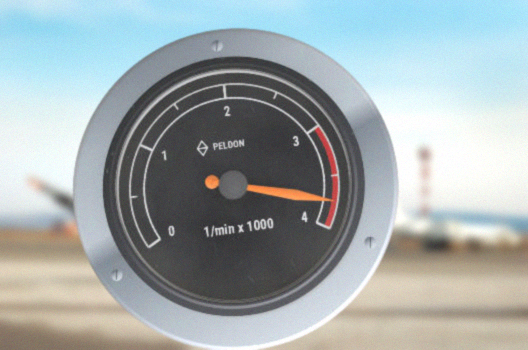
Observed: 3750 rpm
